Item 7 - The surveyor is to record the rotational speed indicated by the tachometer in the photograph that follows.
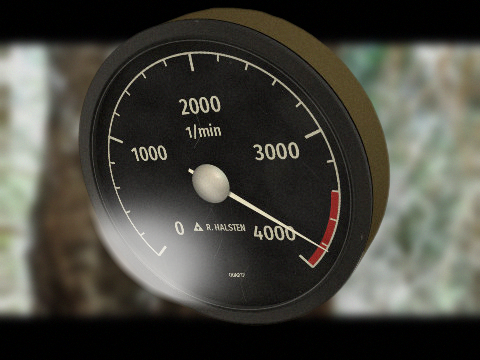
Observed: 3800 rpm
